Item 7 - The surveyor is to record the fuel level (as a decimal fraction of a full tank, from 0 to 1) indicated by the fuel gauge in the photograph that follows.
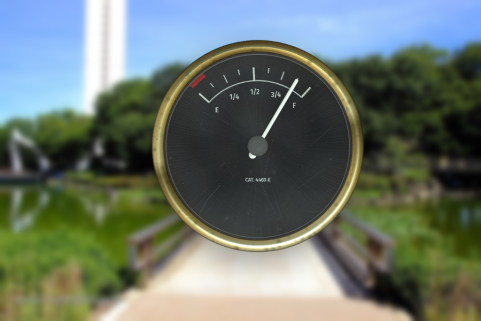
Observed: 0.875
